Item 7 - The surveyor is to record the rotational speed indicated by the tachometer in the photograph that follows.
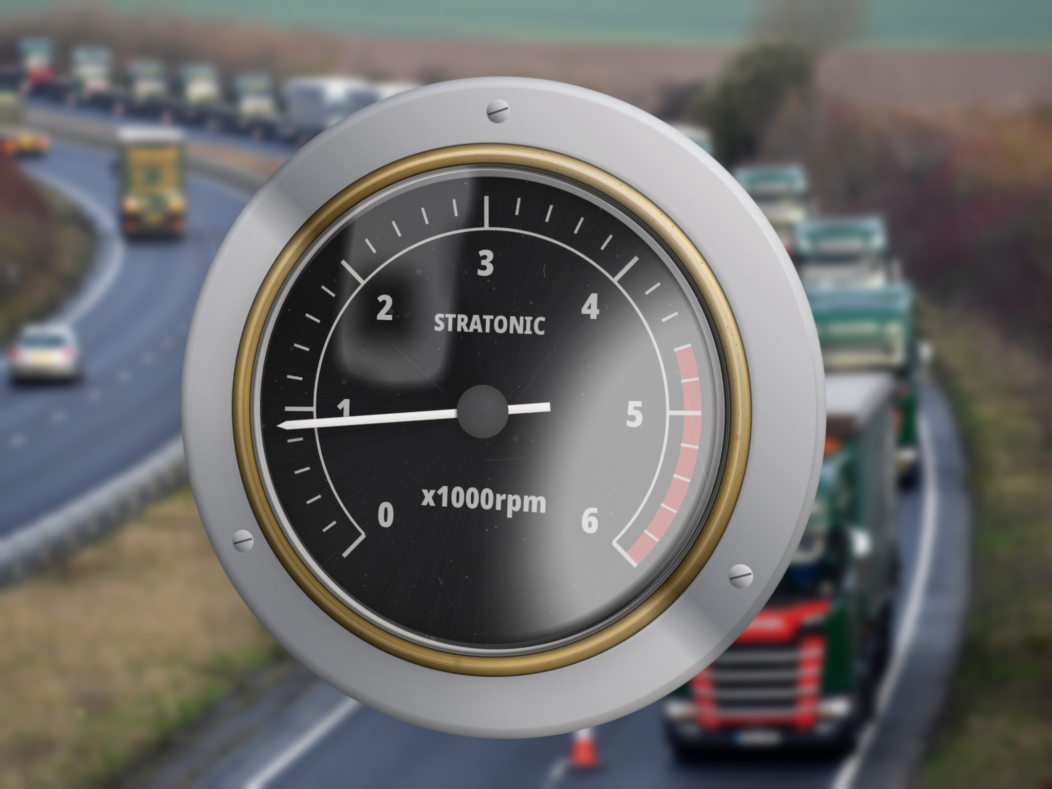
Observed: 900 rpm
